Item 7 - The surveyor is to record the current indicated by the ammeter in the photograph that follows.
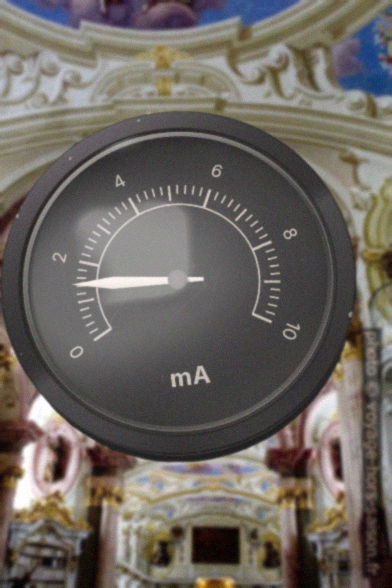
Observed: 1.4 mA
